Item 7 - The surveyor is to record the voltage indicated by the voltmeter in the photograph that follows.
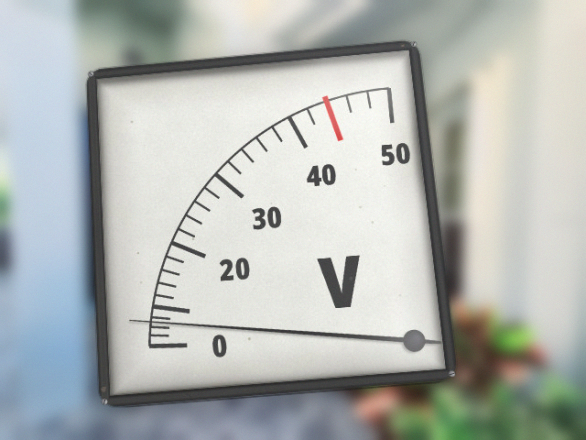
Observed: 7 V
